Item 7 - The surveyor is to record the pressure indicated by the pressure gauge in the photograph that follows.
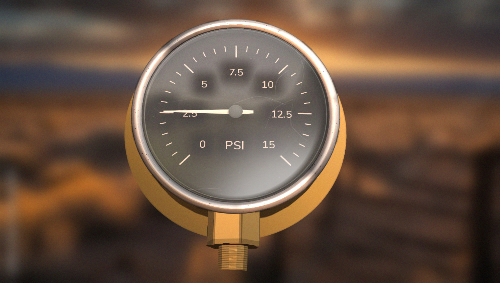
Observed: 2.5 psi
